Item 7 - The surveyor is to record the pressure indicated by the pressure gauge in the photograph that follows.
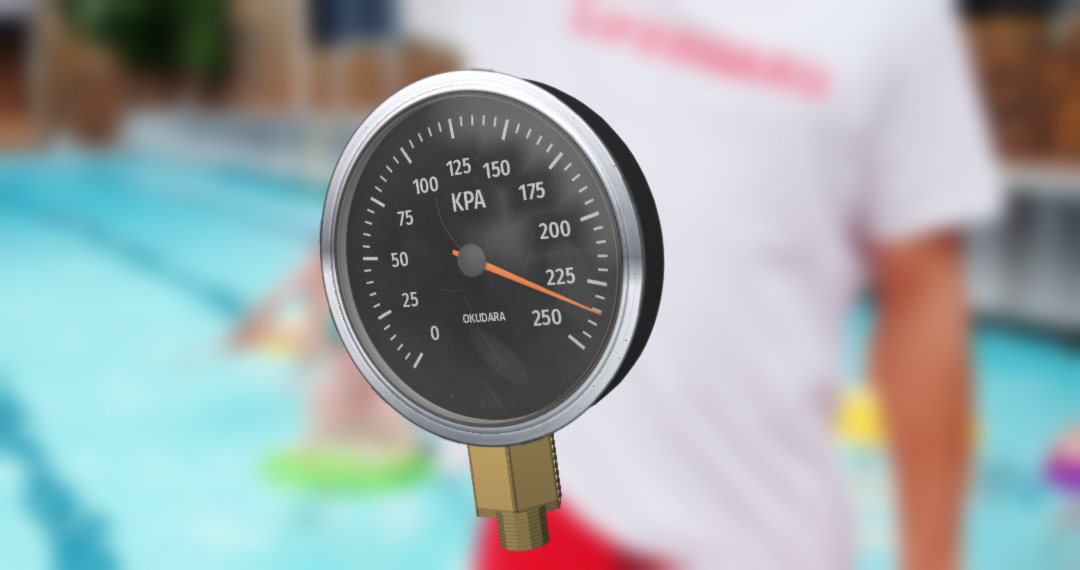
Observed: 235 kPa
